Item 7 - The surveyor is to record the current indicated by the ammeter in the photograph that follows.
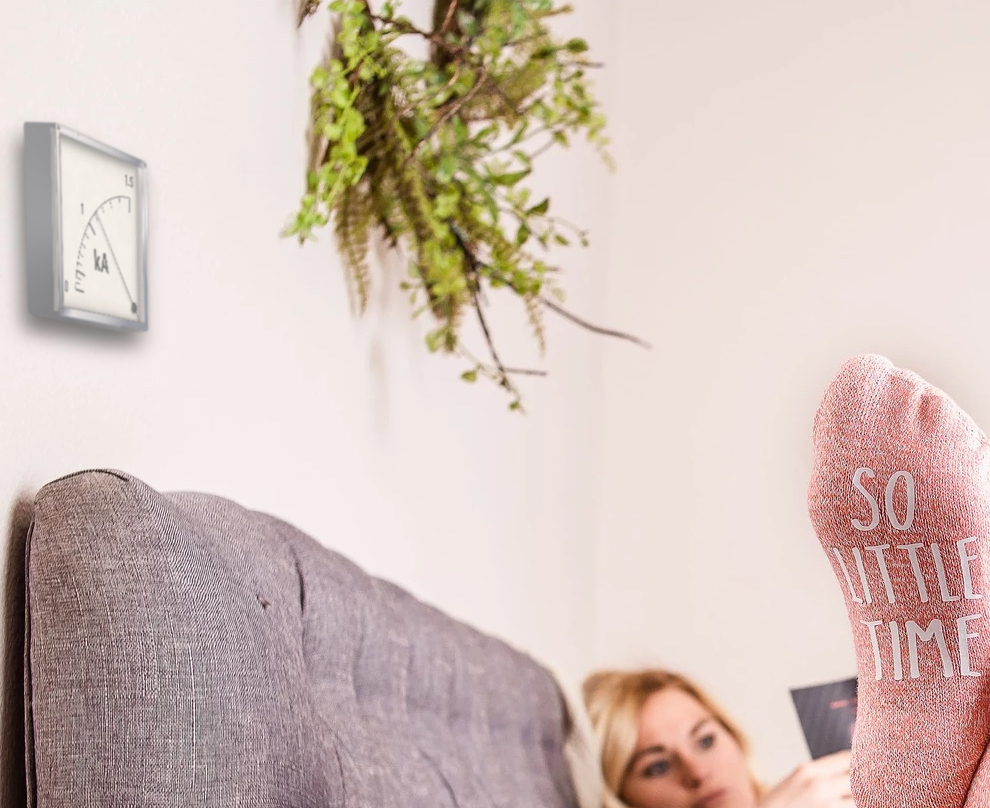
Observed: 1.1 kA
